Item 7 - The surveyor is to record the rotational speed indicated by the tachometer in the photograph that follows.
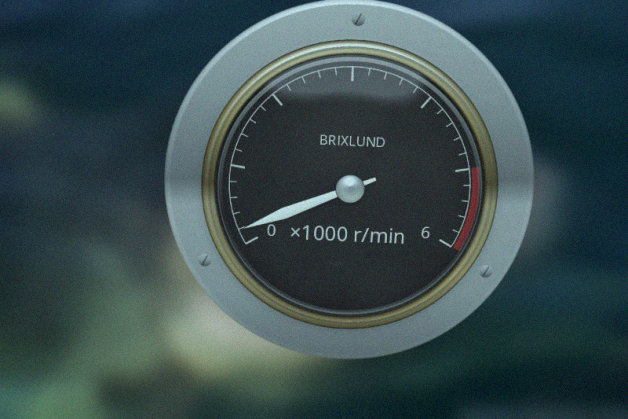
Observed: 200 rpm
